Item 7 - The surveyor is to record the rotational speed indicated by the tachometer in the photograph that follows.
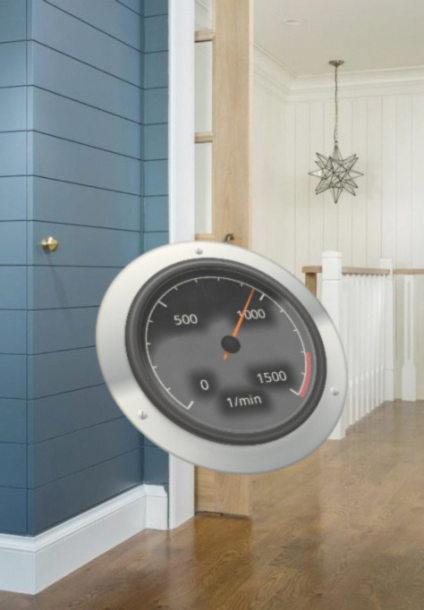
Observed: 950 rpm
